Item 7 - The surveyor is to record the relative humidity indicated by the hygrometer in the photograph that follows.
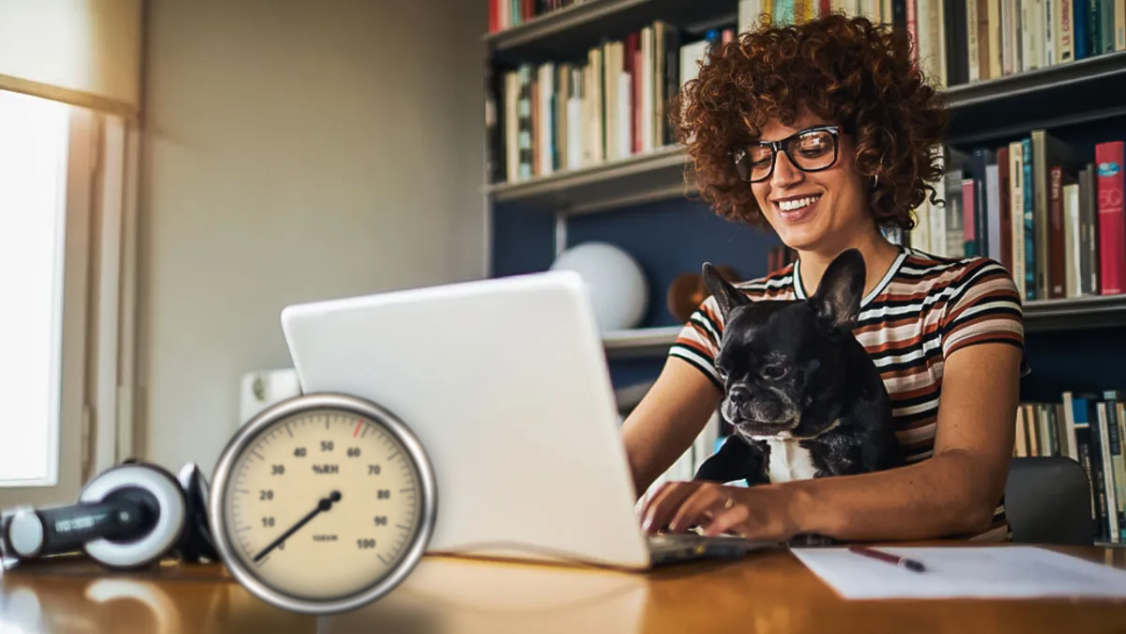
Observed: 2 %
